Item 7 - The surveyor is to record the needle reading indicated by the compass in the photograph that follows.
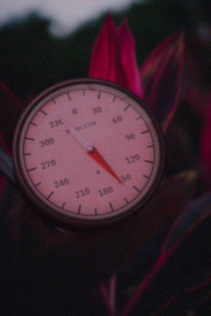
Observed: 157.5 °
